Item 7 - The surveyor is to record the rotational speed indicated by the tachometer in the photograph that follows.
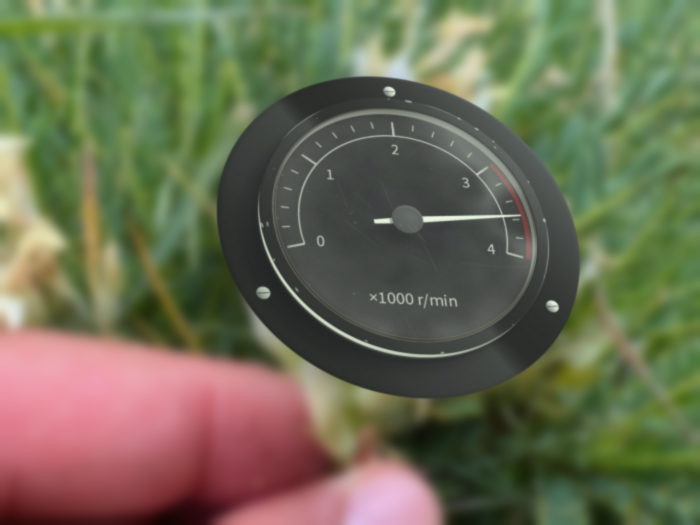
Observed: 3600 rpm
